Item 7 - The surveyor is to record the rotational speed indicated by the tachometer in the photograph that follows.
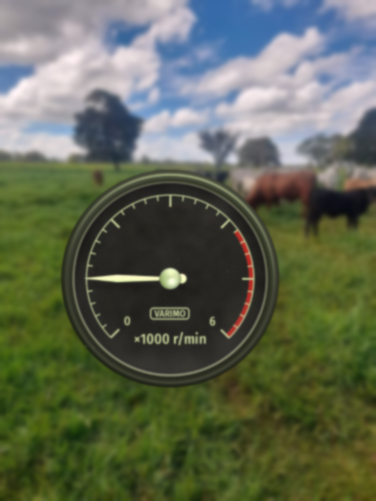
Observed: 1000 rpm
